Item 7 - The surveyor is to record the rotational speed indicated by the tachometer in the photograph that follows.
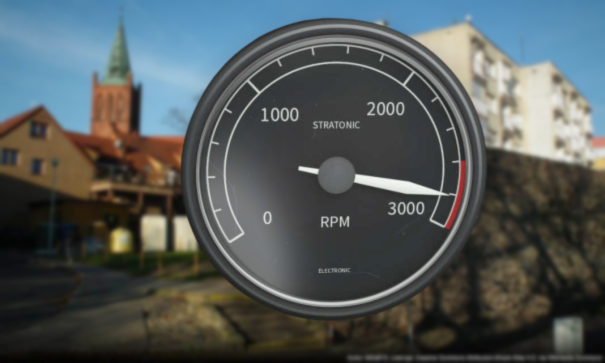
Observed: 2800 rpm
